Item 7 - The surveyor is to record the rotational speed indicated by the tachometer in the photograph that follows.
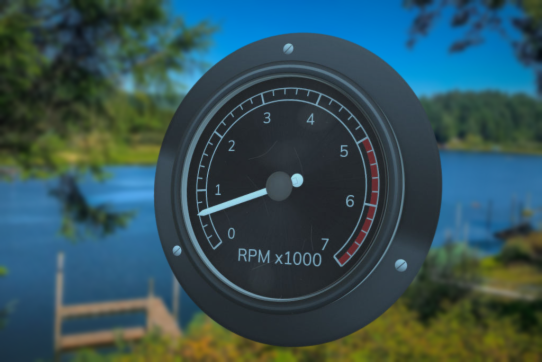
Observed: 600 rpm
